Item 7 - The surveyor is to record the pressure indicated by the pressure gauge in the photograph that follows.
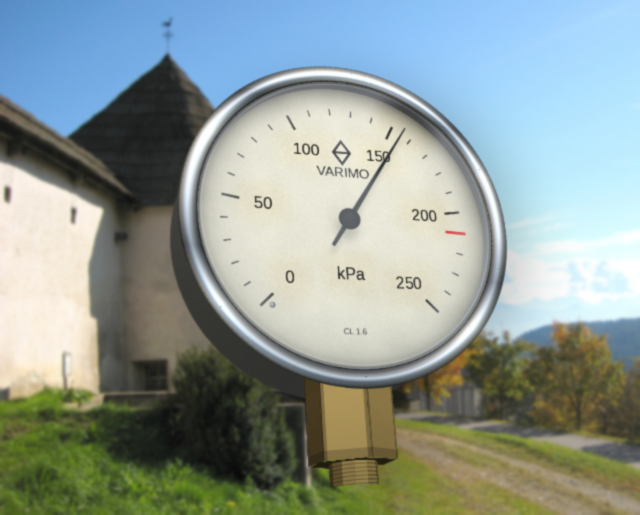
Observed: 155 kPa
